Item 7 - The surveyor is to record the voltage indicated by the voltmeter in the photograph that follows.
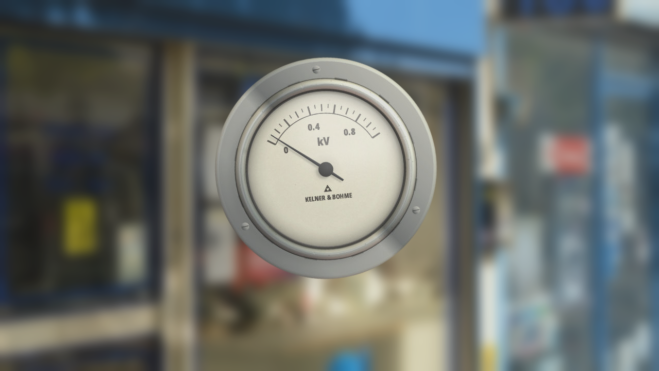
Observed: 0.05 kV
